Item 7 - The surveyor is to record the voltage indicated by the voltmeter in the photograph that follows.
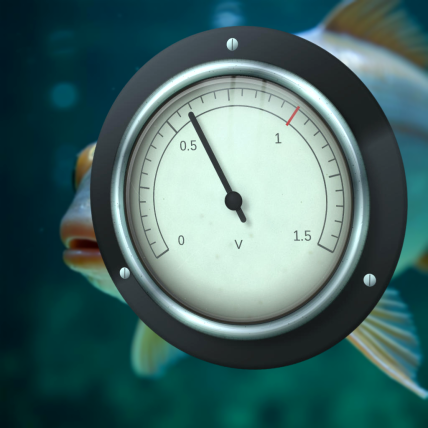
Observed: 0.6 V
